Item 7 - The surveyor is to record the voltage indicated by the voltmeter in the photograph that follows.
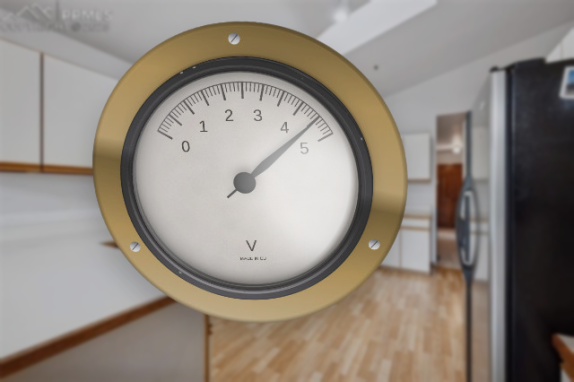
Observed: 4.5 V
